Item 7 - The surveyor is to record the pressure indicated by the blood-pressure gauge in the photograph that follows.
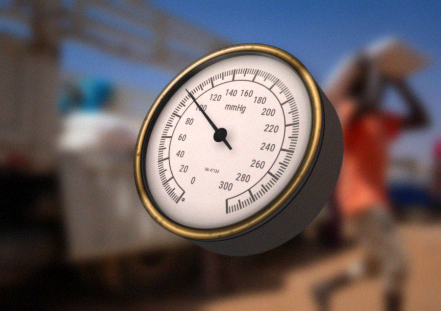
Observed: 100 mmHg
